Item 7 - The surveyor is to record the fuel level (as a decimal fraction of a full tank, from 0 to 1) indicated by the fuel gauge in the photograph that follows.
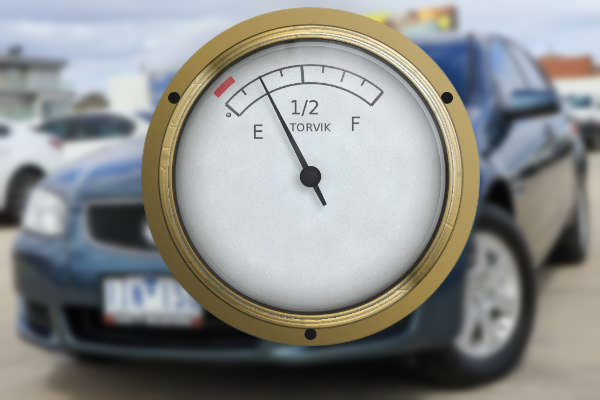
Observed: 0.25
